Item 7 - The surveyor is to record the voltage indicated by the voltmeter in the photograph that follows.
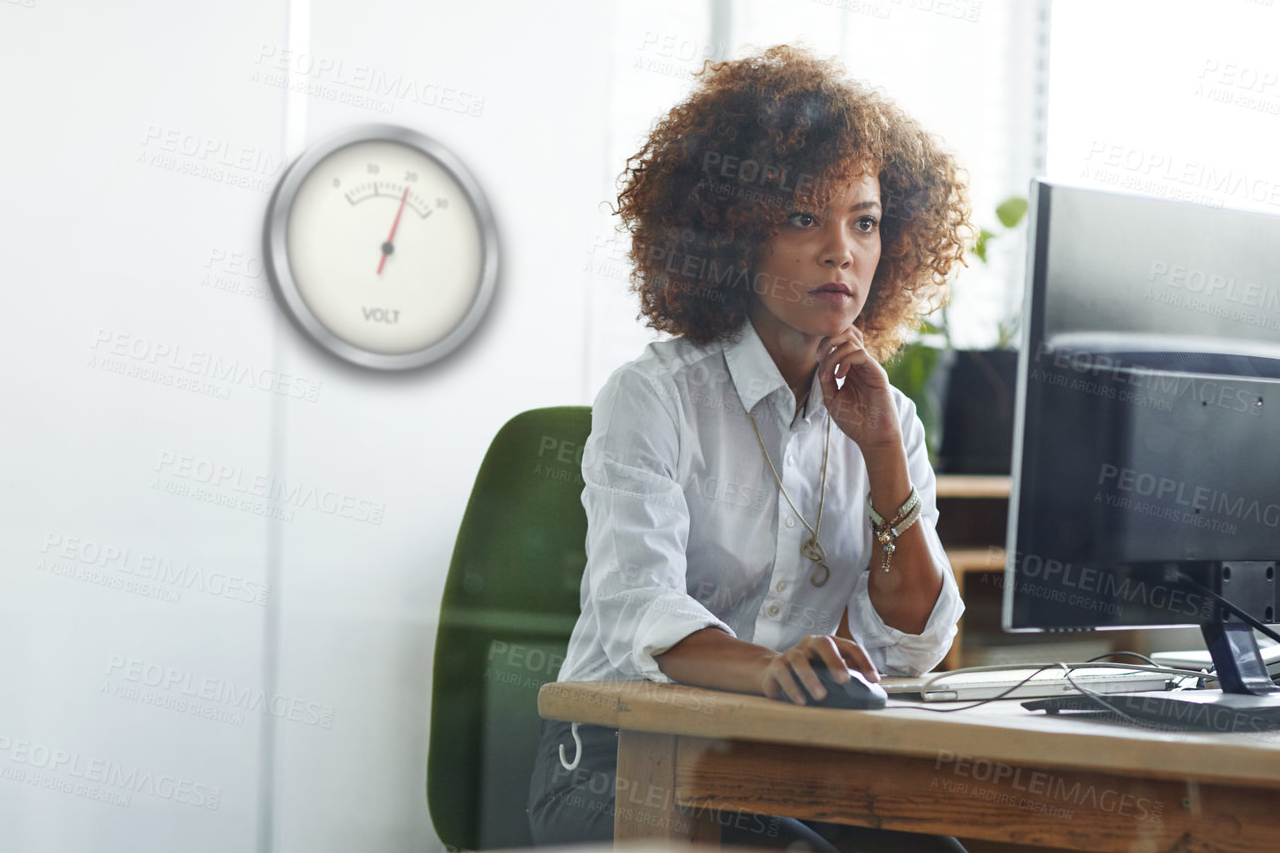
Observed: 20 V
